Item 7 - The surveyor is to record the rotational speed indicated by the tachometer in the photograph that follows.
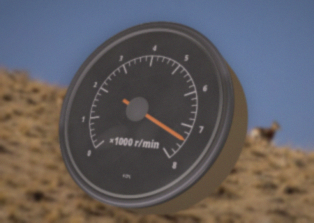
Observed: 7400 rpm
